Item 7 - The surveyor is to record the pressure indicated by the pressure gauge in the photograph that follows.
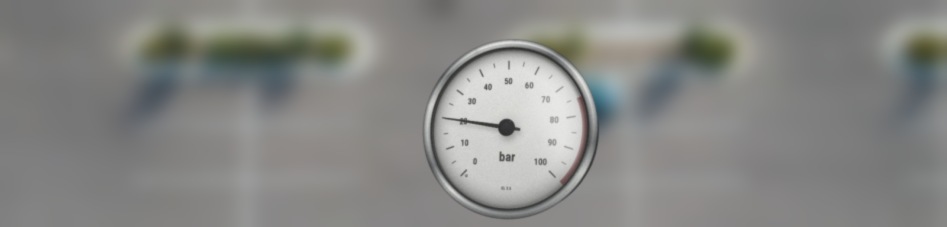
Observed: 20 bar
